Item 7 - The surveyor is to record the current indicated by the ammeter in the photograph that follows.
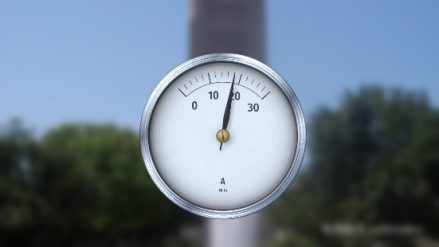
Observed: 18 A
